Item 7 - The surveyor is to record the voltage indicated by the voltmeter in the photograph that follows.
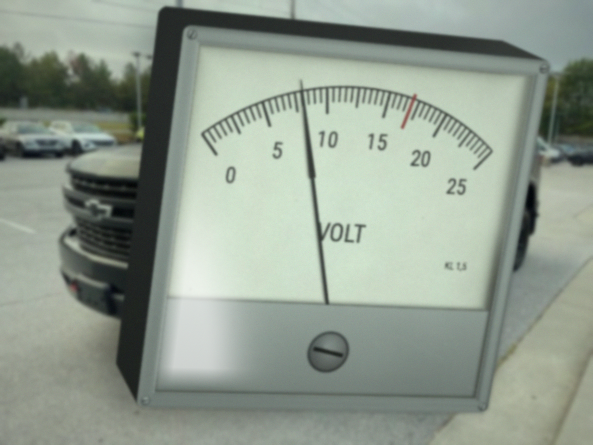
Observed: 8 V
